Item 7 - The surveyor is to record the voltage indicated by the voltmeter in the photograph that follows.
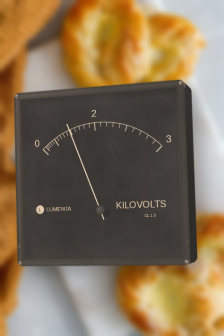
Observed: 1.5 kV
